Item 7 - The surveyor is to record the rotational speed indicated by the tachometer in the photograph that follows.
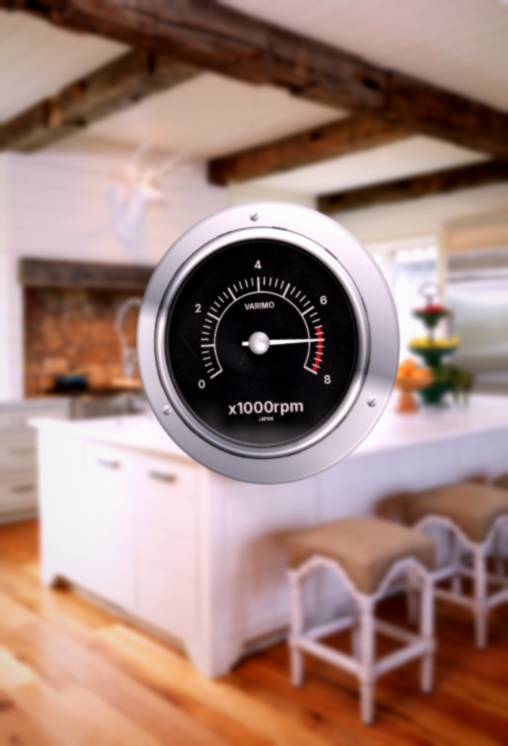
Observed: 7000 rpm
